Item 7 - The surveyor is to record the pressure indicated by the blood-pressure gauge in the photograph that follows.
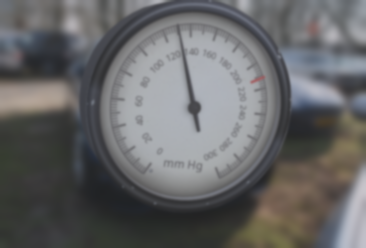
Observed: 130 mmHg
